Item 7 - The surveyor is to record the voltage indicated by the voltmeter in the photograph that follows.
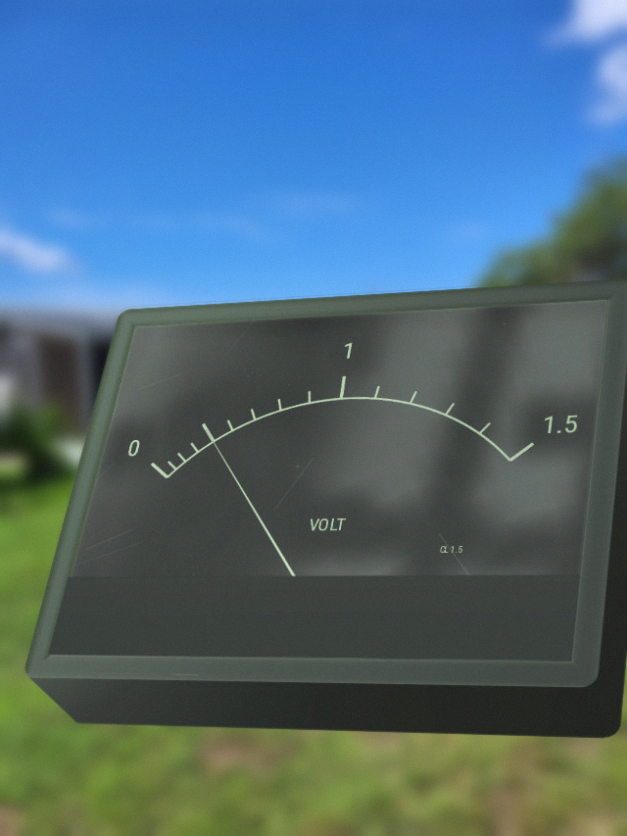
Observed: 0.5 V
